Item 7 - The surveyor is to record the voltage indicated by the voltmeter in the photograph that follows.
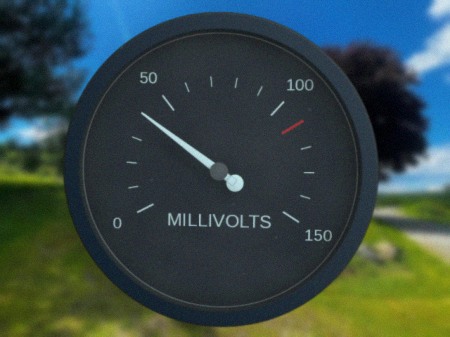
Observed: 40 mV
